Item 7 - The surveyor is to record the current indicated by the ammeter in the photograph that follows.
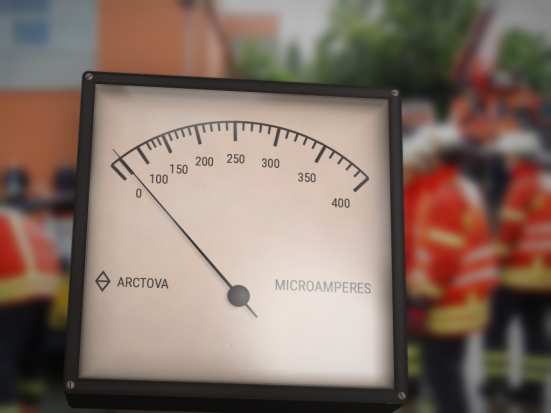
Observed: 50 µA
